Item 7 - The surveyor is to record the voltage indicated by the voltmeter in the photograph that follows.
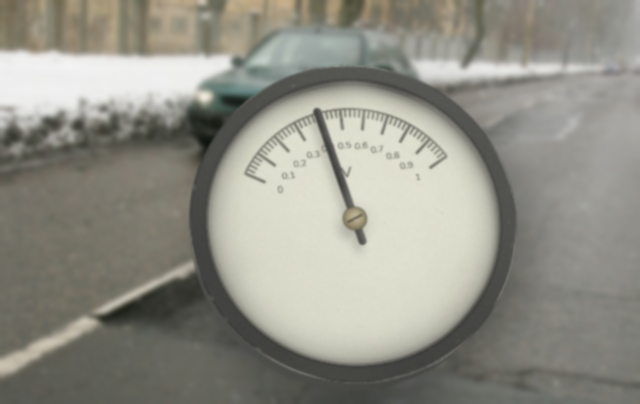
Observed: 0.4 V
